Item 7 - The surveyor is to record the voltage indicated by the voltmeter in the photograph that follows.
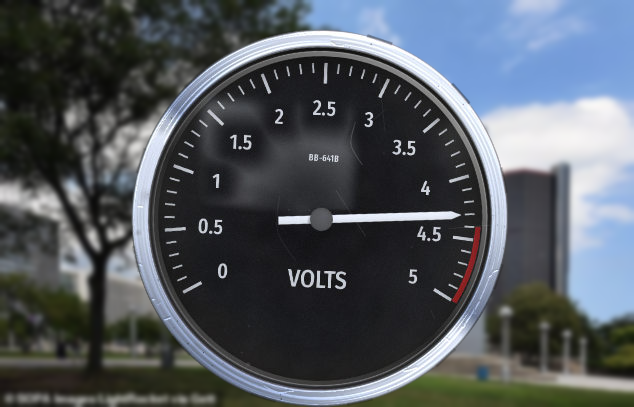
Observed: 4.3 V
